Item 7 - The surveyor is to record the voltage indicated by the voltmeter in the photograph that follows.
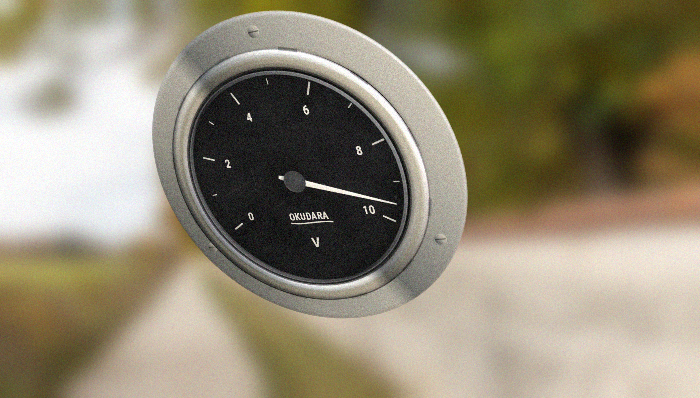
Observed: 9.5 V
